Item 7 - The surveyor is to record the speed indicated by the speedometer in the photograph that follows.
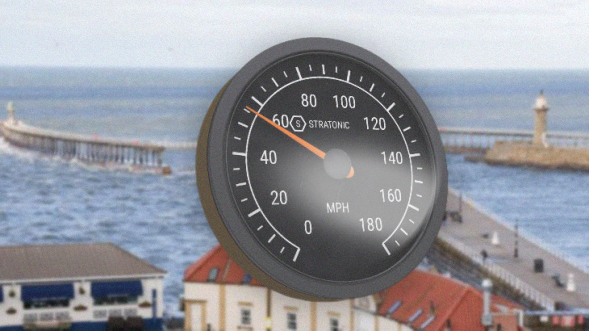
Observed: 55 mph
